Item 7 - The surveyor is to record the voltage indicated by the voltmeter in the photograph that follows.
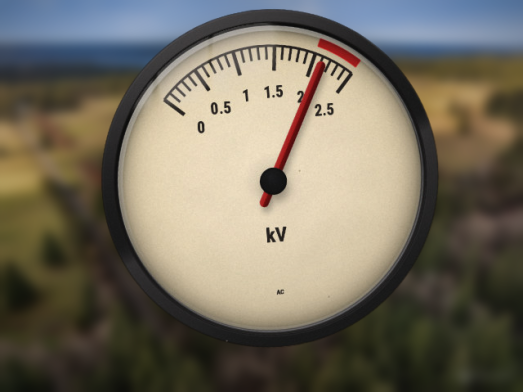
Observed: 2.1 kV
